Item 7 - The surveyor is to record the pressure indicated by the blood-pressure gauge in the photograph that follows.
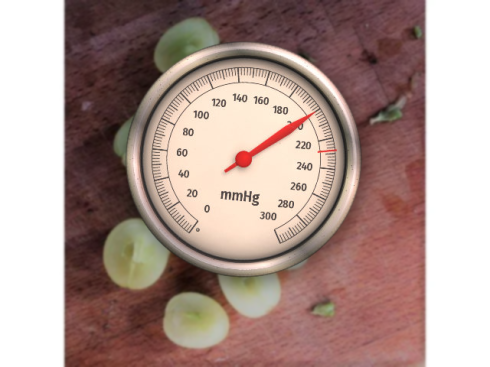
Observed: 200 mmHg
